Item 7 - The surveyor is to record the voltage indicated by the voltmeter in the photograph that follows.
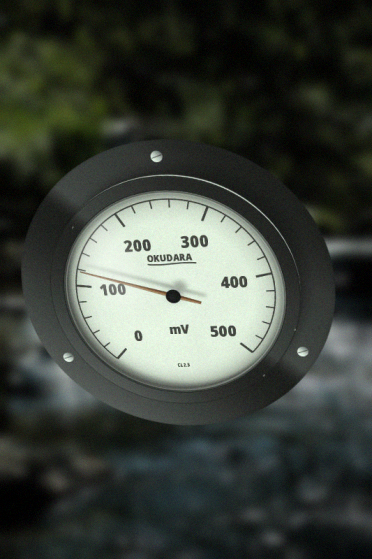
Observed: 120 mV
